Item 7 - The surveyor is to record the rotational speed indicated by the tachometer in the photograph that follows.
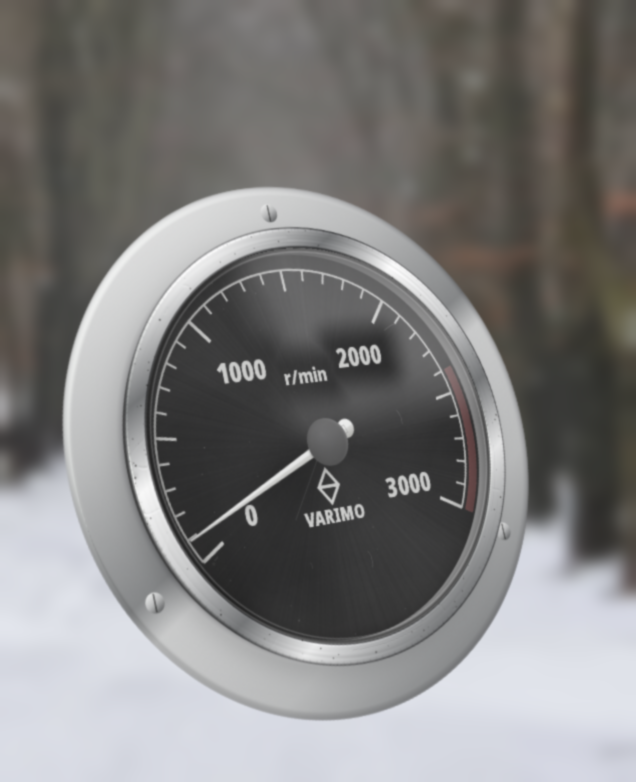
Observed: 100 rpm
